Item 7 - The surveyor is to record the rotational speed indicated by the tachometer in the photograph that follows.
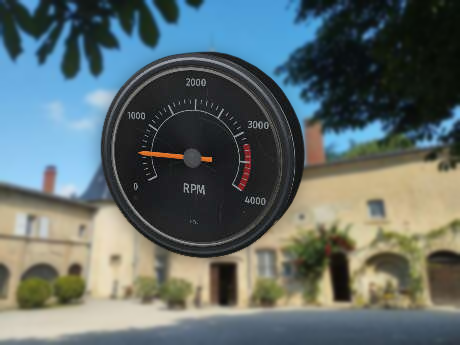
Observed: 500 rpm
